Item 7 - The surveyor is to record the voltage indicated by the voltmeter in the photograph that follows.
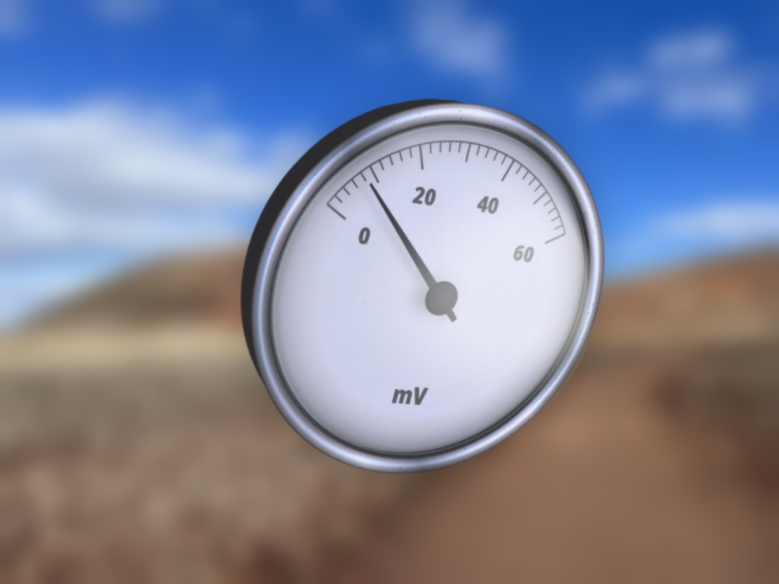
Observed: 8 mV
